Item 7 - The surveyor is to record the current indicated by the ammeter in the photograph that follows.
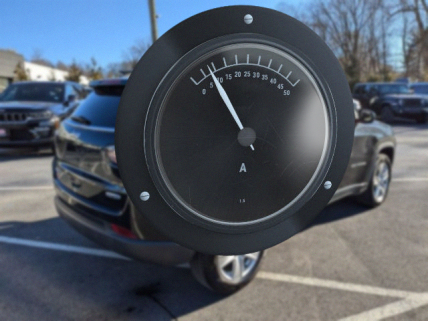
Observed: 7.5 A
